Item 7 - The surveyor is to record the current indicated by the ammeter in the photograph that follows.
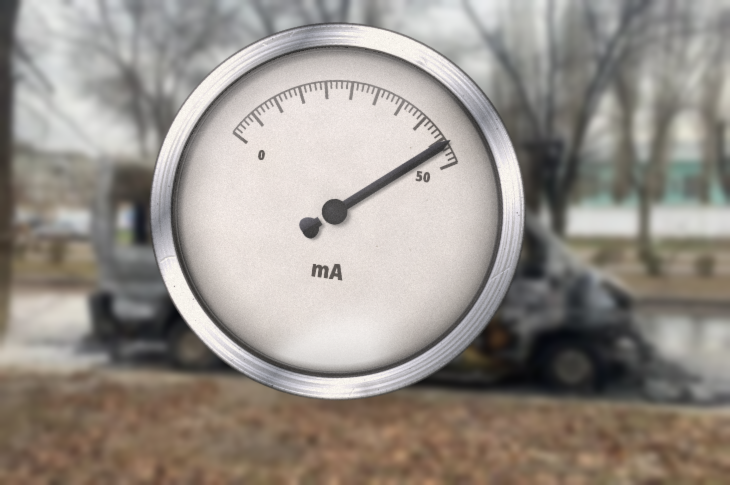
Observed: 46 mA
